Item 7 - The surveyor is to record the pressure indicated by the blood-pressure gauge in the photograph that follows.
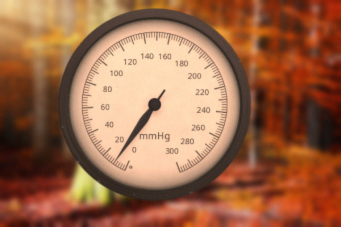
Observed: 10 mmHg
